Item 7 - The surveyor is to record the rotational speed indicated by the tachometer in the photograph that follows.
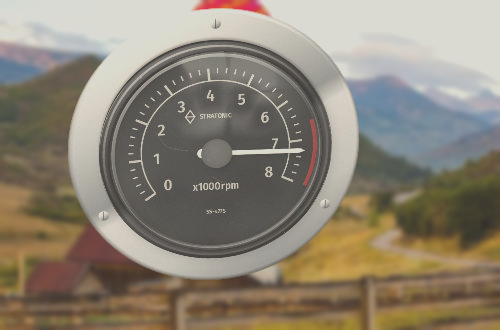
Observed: 7200 rpm
